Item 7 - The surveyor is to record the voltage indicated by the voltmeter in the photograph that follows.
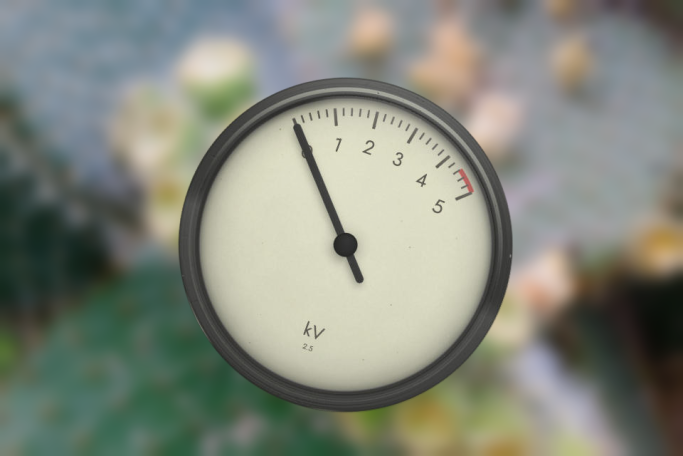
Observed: 0 kV
